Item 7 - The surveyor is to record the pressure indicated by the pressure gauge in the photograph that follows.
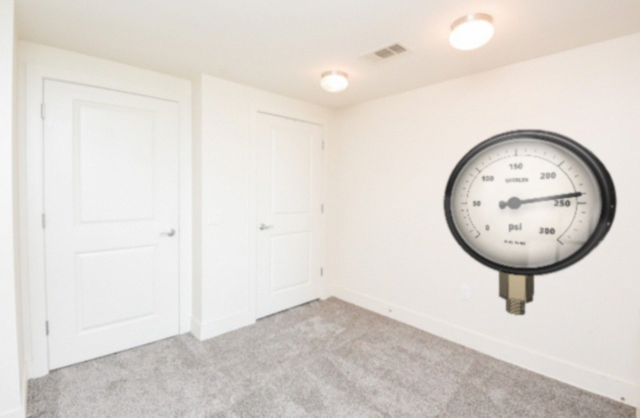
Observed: 240 psi
